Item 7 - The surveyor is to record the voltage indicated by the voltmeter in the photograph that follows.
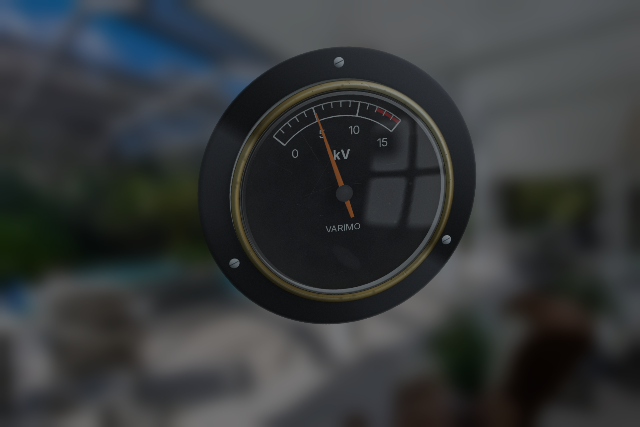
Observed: 5 kV
